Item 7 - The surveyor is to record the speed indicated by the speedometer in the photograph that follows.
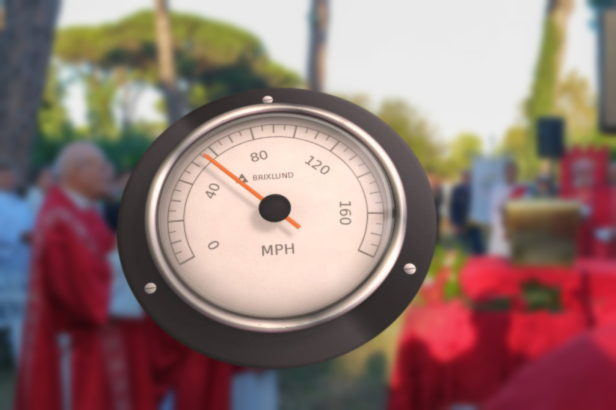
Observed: 55 mph
